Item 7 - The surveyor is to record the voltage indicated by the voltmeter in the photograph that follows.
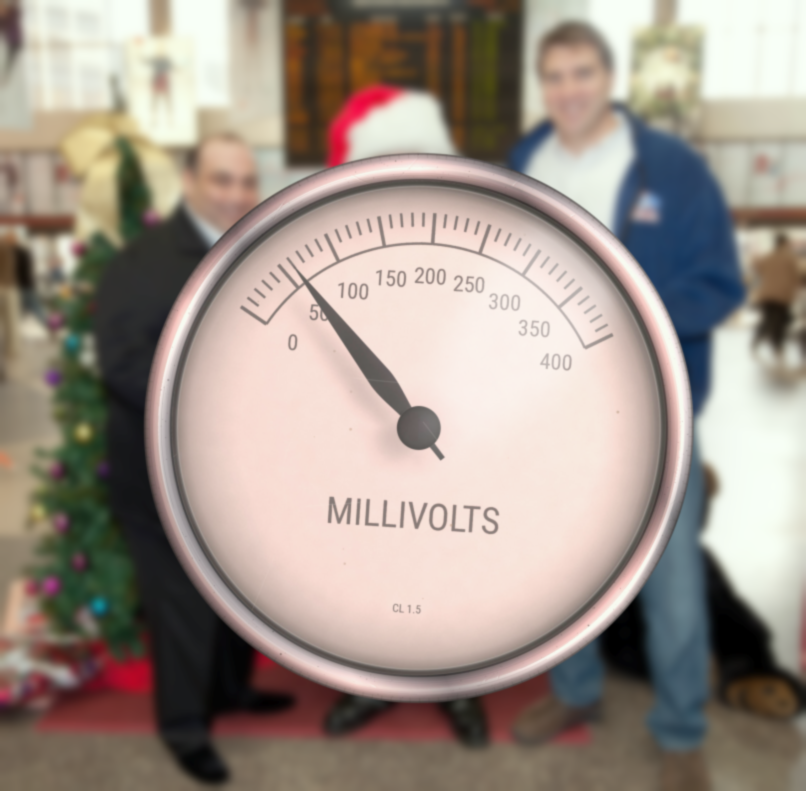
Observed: 60 mV
